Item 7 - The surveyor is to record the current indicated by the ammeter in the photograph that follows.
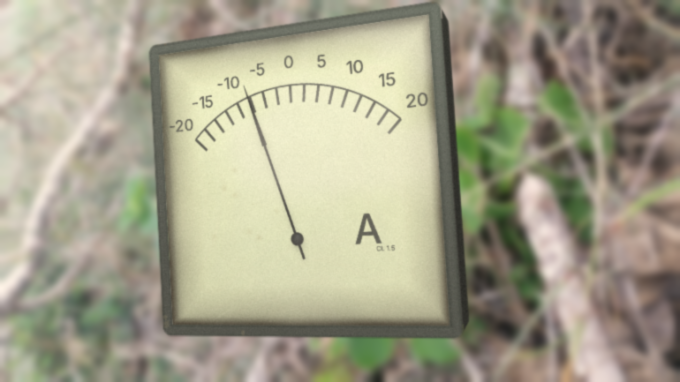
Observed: -7.5 A
